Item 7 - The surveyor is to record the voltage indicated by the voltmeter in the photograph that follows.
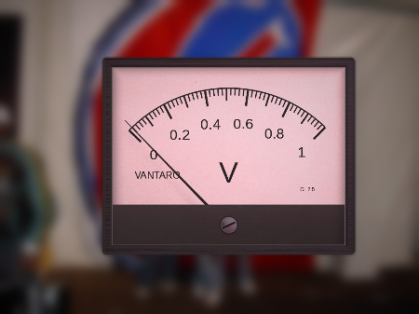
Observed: 0.02 V
